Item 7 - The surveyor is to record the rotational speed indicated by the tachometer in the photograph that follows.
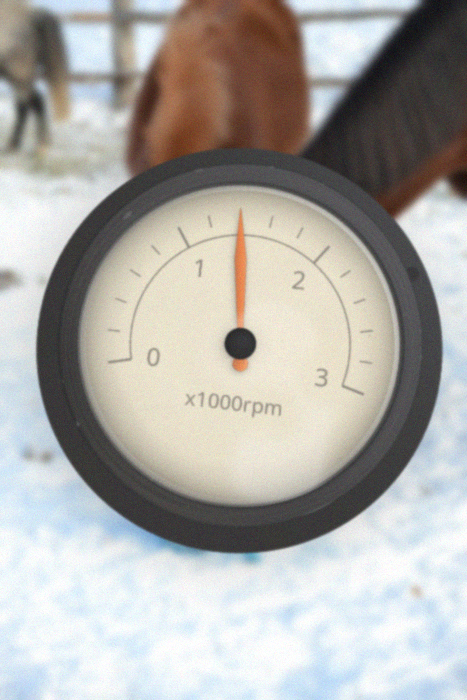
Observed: 1400 rpm
